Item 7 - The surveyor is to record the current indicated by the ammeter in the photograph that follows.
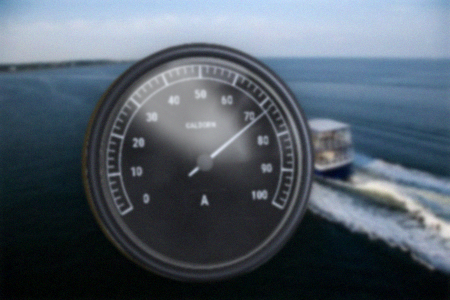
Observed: 72 A
